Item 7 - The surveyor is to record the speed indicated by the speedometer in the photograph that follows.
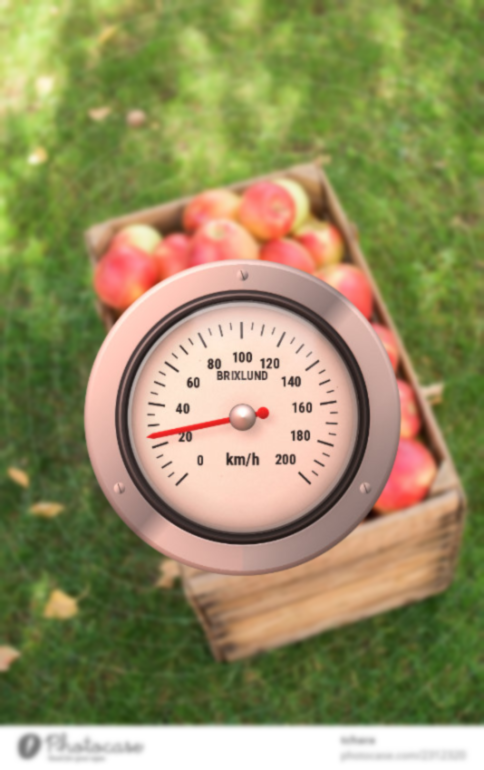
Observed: 25 km/h
